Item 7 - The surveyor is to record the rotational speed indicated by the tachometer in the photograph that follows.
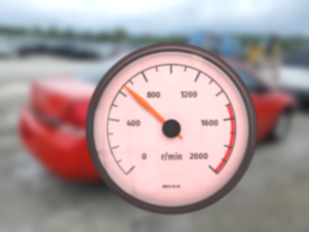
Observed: 650 rpm
